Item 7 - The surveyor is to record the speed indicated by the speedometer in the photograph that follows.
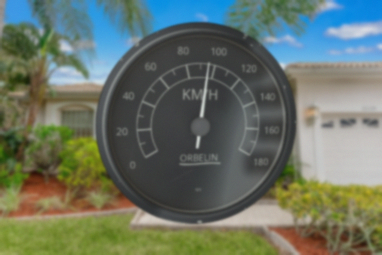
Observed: 95 km/h
